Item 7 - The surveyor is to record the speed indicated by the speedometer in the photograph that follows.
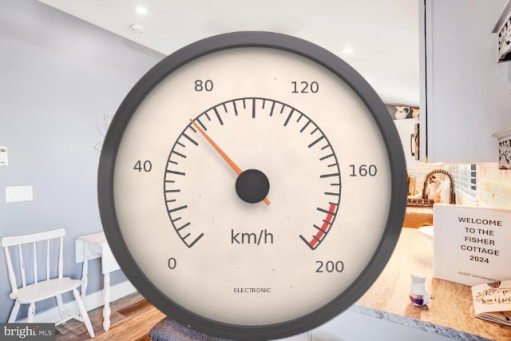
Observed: 67.5 km/h
